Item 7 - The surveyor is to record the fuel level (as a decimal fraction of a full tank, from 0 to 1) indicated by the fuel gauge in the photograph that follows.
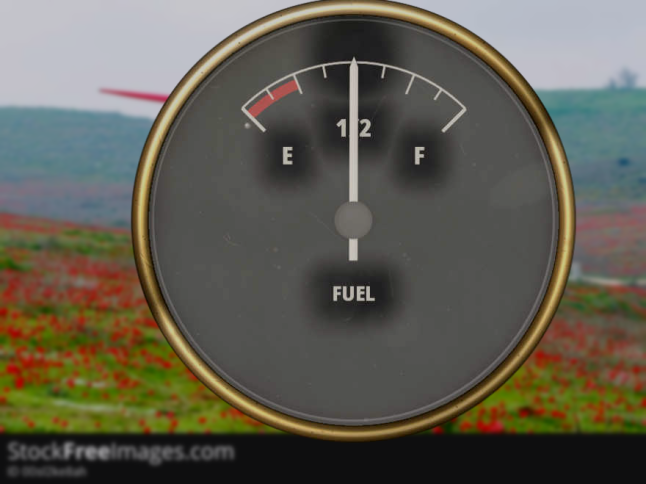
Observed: 0.5
